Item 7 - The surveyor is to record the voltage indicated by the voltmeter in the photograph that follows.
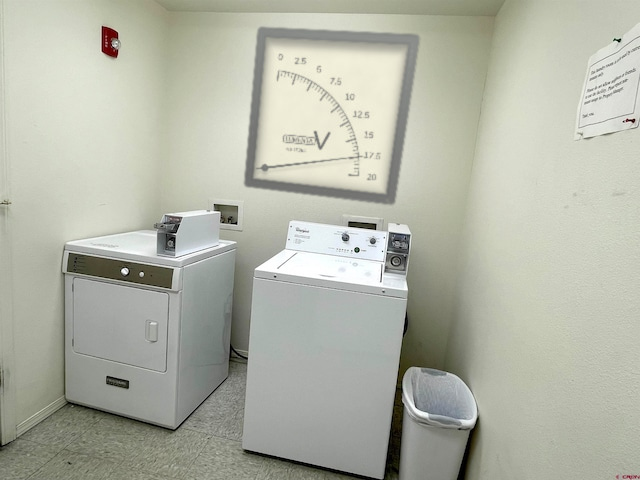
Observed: 17.5 V
